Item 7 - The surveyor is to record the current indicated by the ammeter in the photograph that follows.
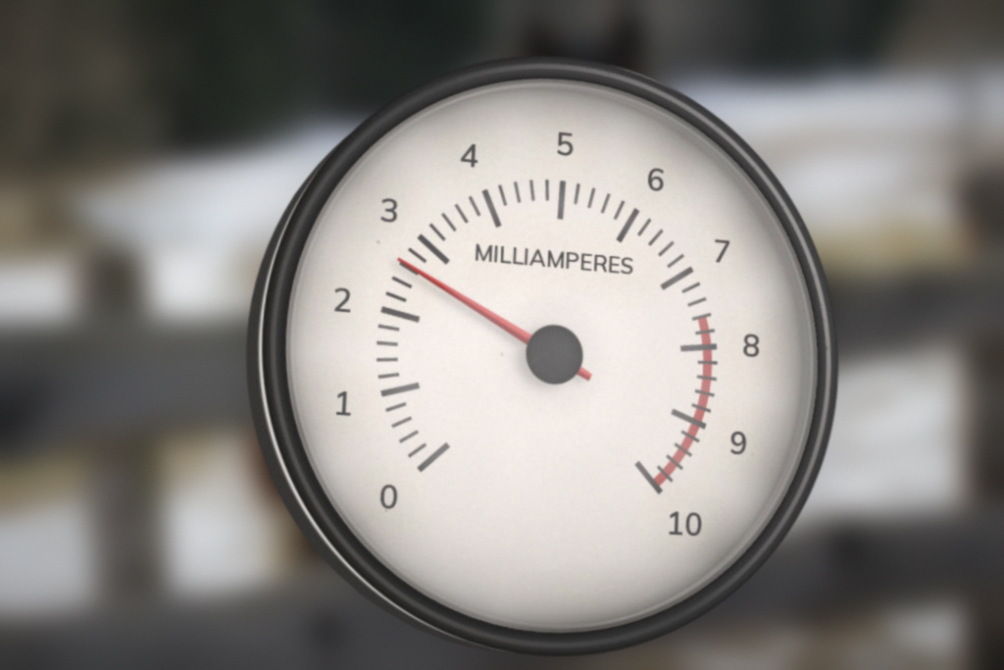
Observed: 2.6 mA
